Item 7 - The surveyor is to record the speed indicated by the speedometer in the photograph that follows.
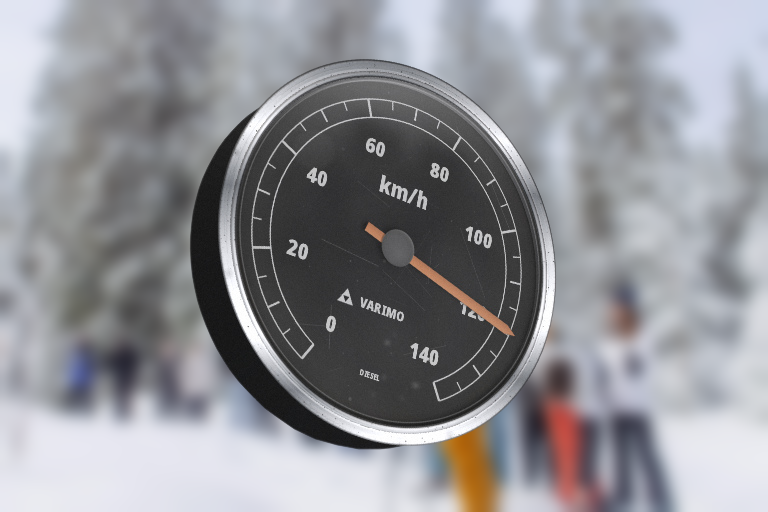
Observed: 120 km/h
